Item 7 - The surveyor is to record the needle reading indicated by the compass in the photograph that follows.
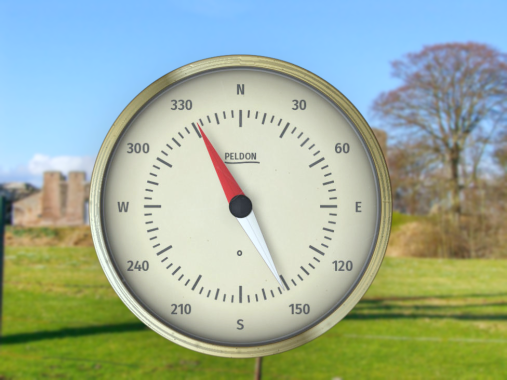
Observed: 332.5 °
